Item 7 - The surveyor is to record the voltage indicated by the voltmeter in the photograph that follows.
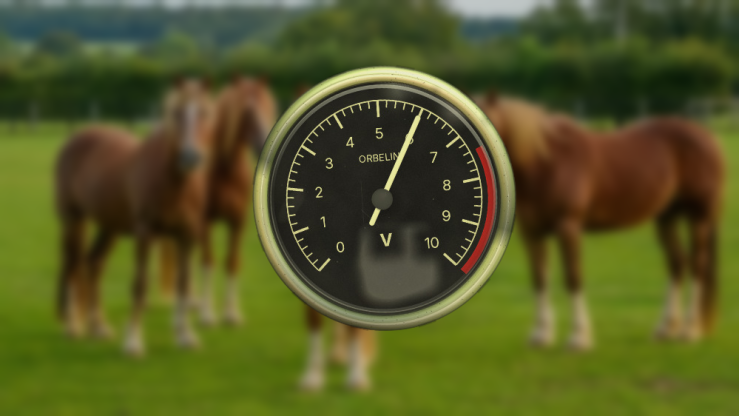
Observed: 6 V
